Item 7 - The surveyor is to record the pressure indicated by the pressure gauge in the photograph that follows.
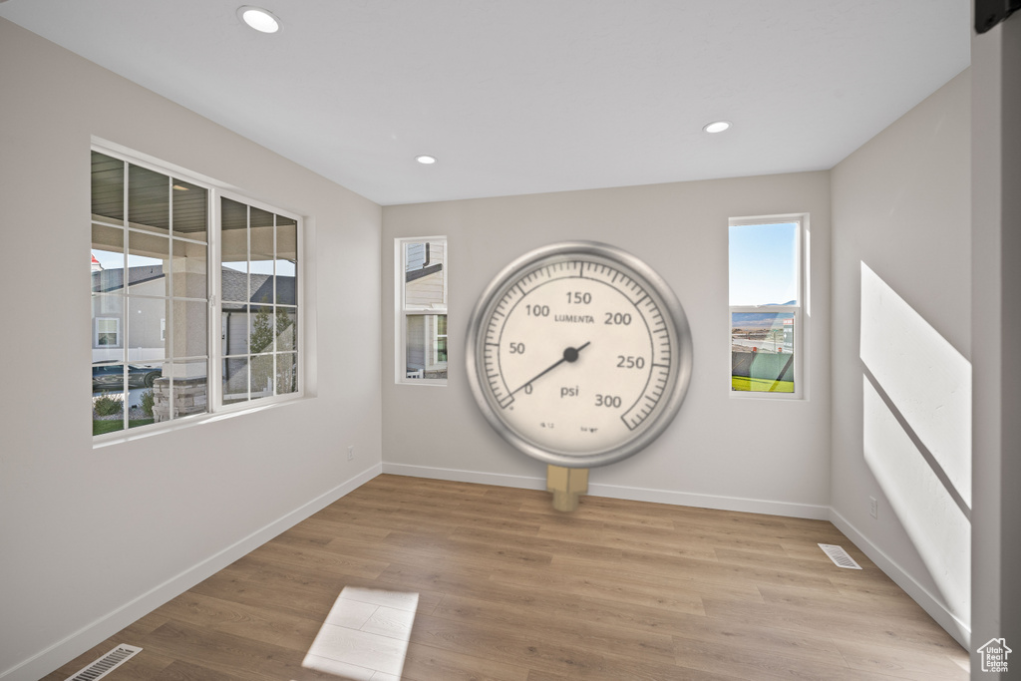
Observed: 5 psi
